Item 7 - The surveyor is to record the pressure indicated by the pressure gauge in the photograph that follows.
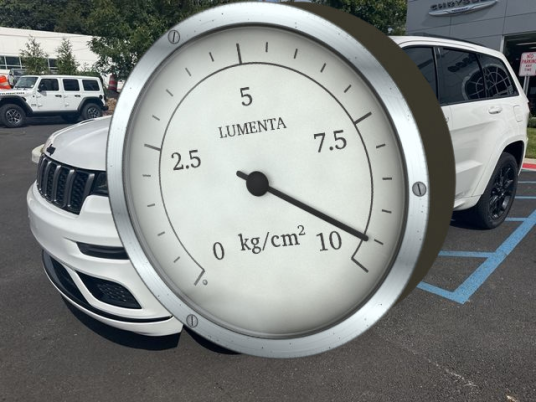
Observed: 9.5 kg/cm²
